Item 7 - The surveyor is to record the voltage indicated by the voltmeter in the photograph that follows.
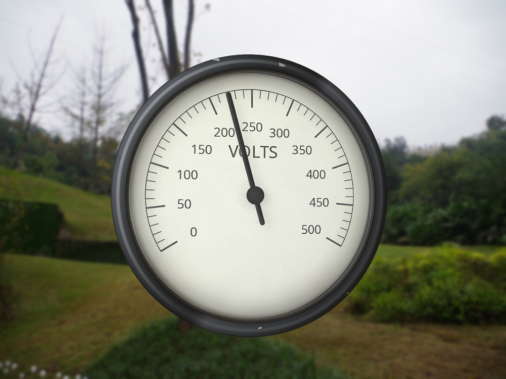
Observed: 220 V
